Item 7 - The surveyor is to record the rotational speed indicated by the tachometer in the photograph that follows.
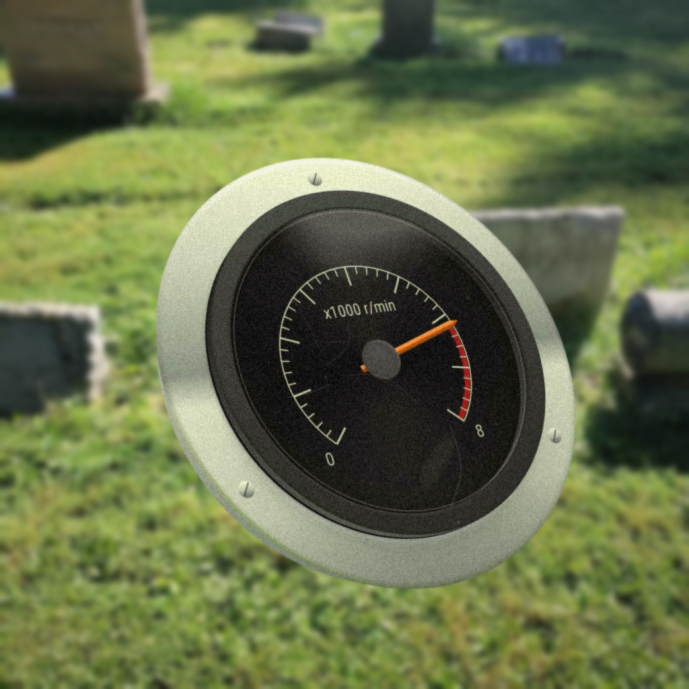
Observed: 6200 rpm
